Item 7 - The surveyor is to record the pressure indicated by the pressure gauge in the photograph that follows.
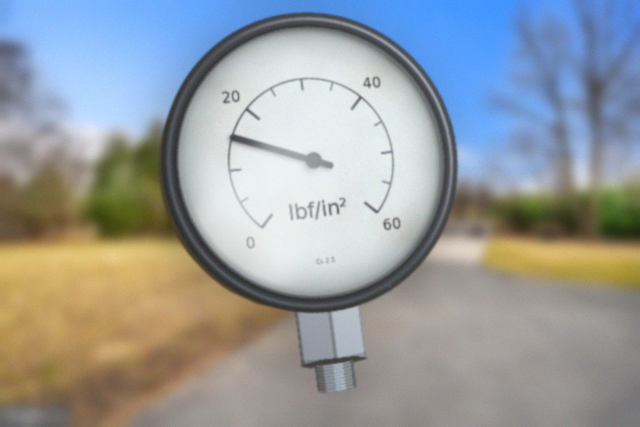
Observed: 15 psi
